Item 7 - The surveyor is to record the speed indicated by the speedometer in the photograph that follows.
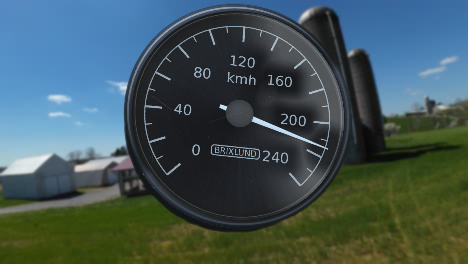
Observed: 215 km/h
